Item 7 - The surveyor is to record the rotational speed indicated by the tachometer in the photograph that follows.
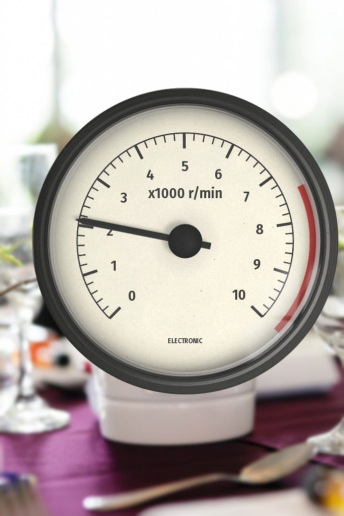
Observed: 2100 rpm
